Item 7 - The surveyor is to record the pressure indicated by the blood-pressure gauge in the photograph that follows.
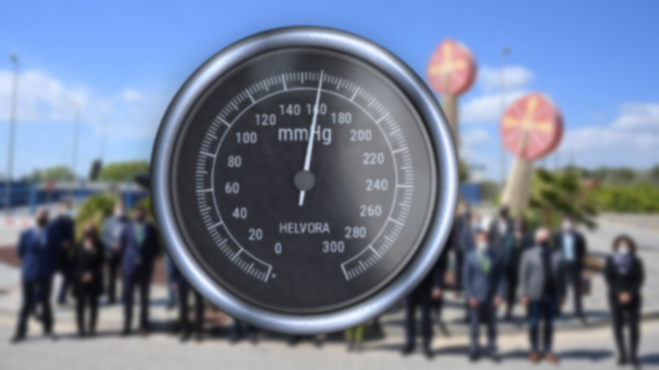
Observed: 160 mmHg
